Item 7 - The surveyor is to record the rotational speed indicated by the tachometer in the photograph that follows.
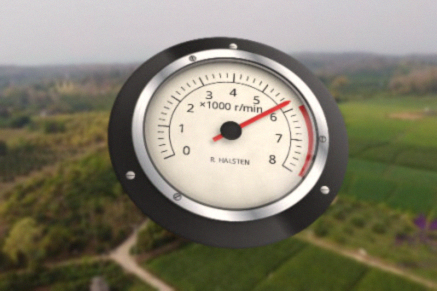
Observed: 5800 rpm
